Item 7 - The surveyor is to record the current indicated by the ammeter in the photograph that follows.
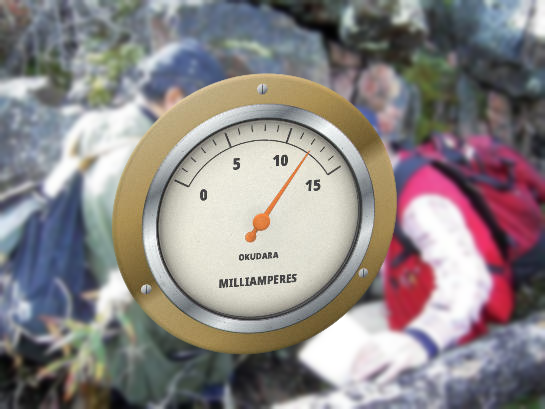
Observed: 12 mA
